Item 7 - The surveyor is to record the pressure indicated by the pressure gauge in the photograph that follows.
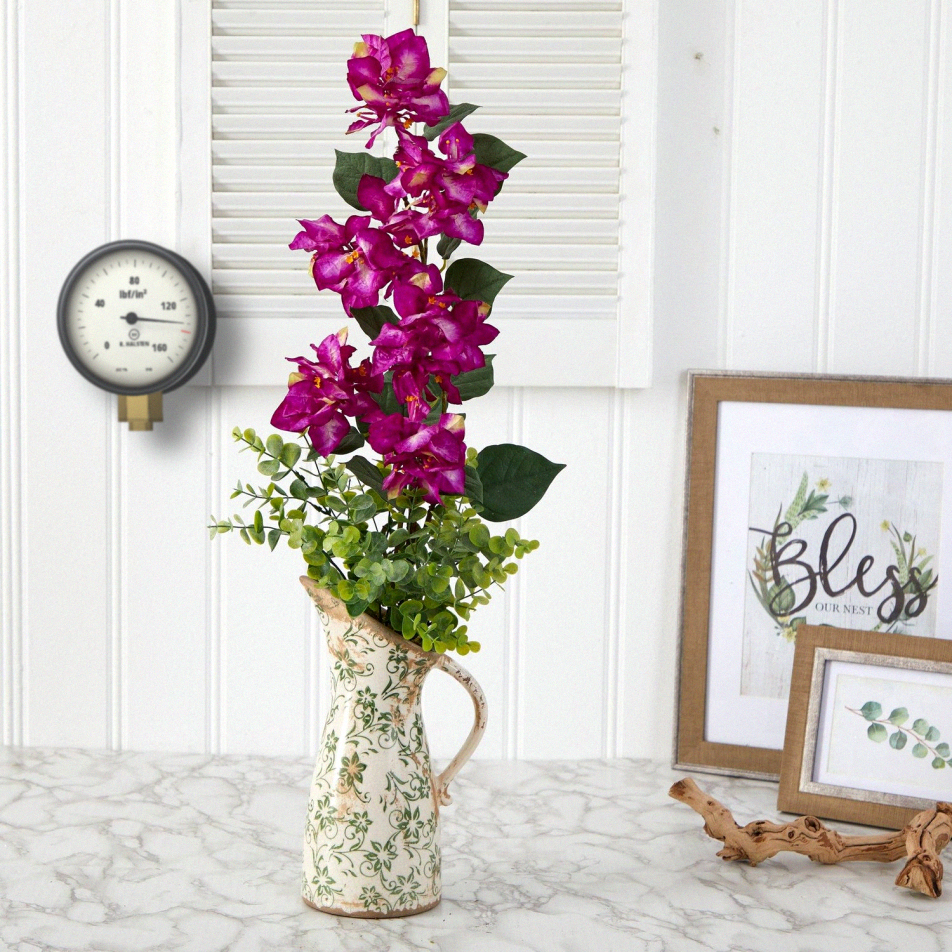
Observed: 135 psi
